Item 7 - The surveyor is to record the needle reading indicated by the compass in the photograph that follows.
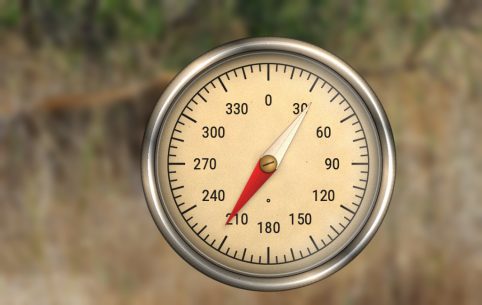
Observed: 215 °
